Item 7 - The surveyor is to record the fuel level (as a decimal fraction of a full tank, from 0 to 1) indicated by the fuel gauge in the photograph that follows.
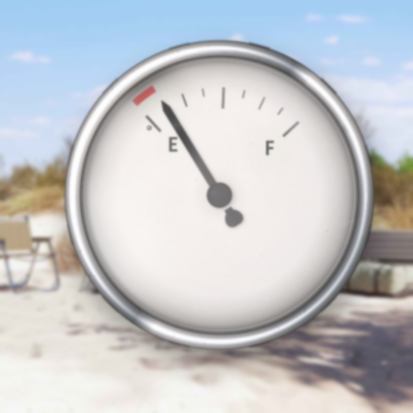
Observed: 0.125
